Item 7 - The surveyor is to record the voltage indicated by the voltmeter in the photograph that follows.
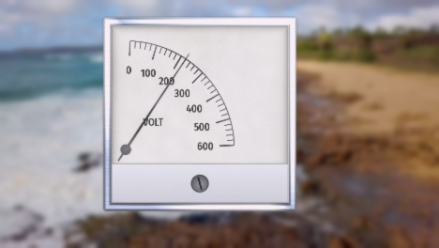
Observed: 220 V
